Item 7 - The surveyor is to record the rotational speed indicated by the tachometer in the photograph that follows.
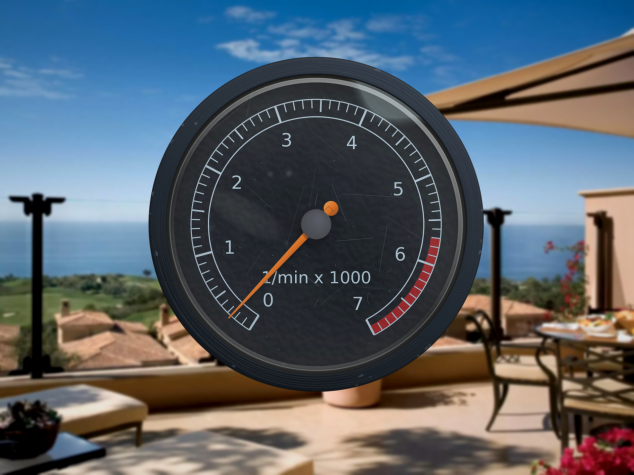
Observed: 250 rpm
